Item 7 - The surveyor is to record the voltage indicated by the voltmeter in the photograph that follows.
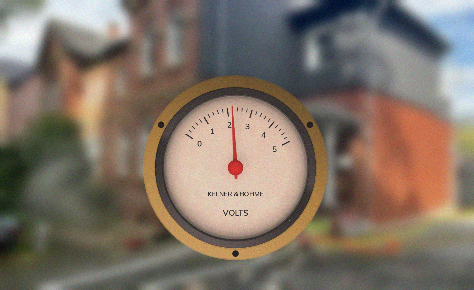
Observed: 2.2 V
